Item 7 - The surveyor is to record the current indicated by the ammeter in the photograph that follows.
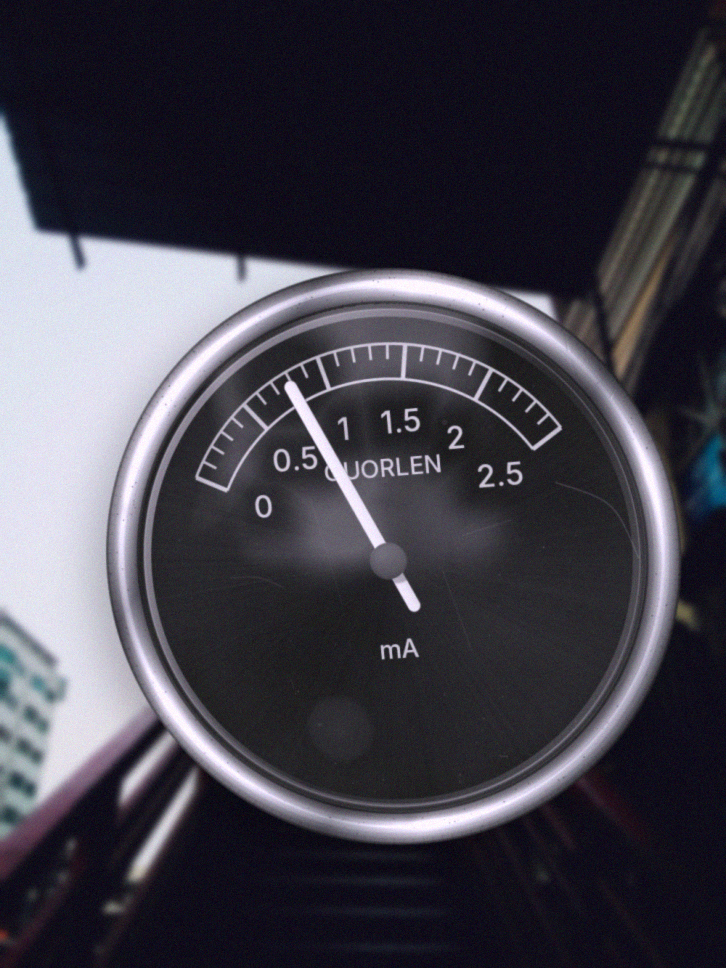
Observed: 0.8 mA
